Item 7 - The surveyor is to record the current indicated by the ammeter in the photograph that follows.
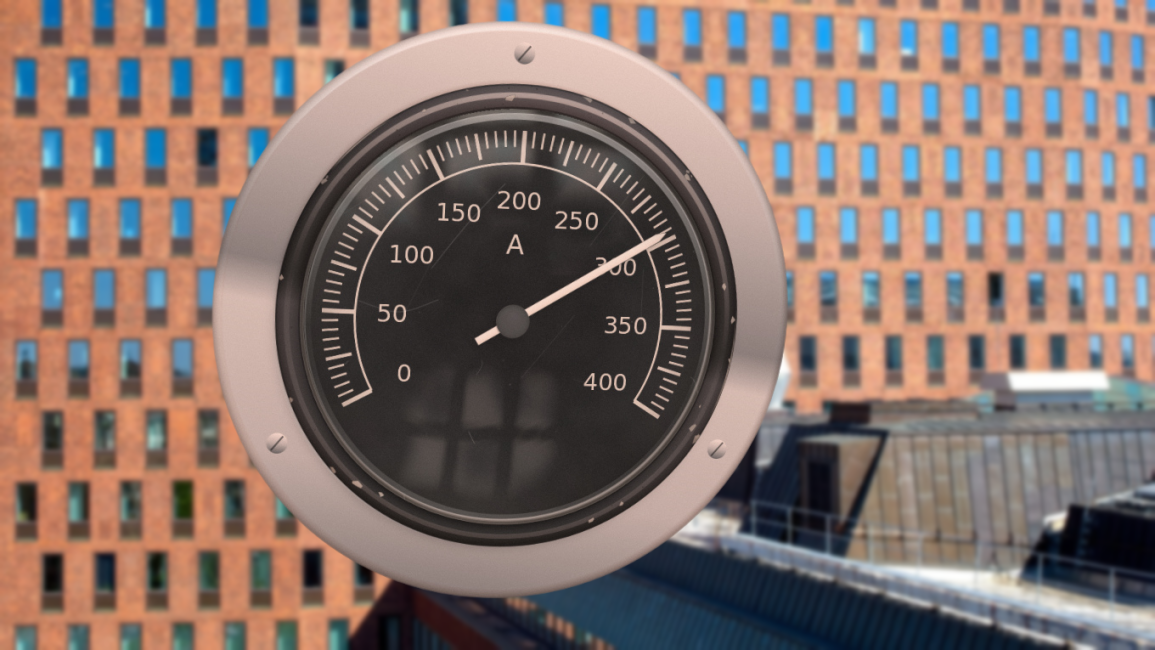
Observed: 295 A
